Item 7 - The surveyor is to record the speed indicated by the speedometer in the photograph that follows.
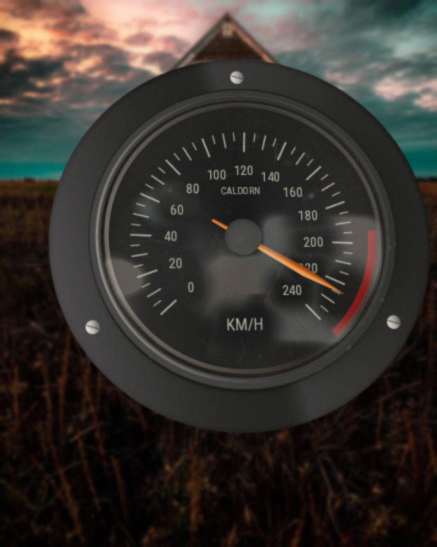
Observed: 225 km/h
